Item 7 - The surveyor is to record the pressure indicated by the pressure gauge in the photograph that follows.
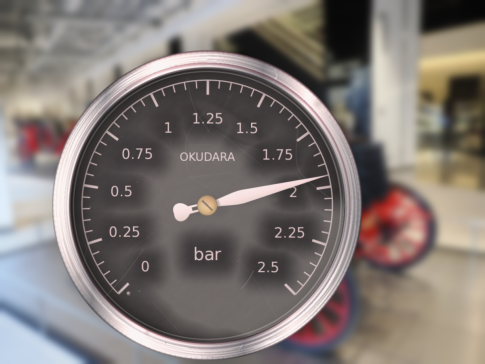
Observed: 1.95 bar
